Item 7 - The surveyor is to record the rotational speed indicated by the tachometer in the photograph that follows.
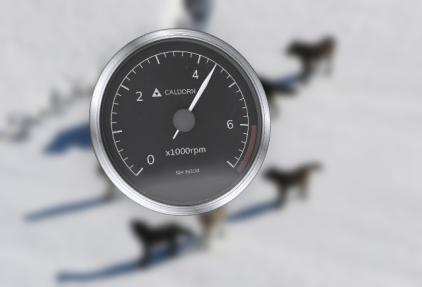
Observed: 4400 rpm
